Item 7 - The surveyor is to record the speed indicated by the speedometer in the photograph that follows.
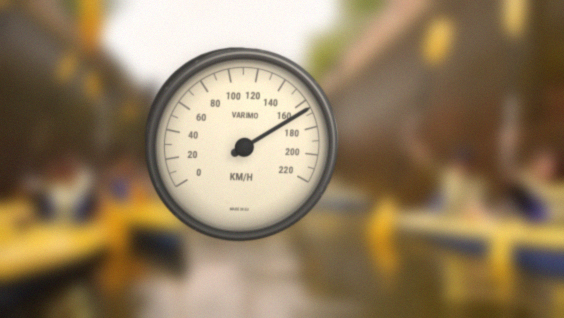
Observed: 165 km/h
